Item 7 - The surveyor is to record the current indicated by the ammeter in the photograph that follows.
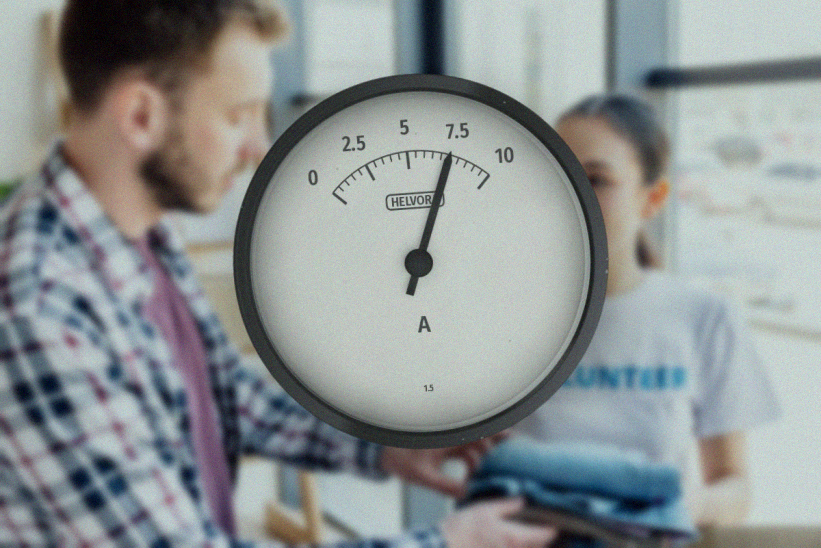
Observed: 7.5 A
